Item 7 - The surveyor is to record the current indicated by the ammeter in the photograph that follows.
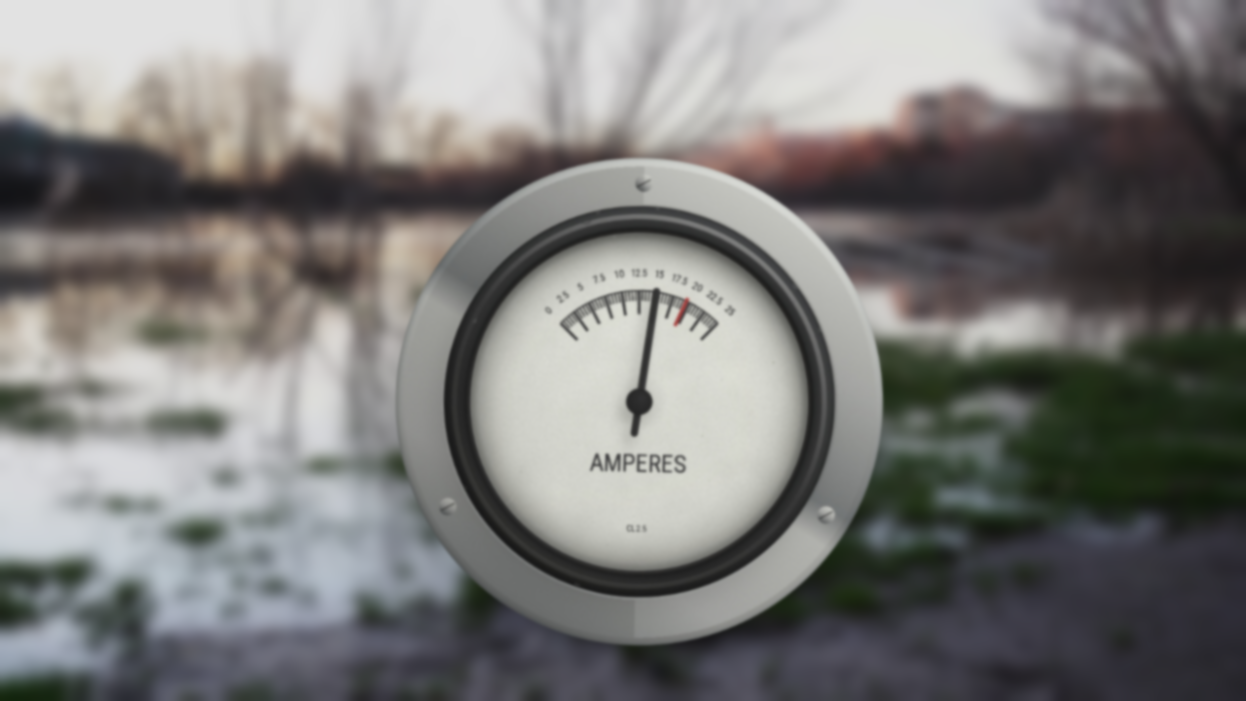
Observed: 15 A
